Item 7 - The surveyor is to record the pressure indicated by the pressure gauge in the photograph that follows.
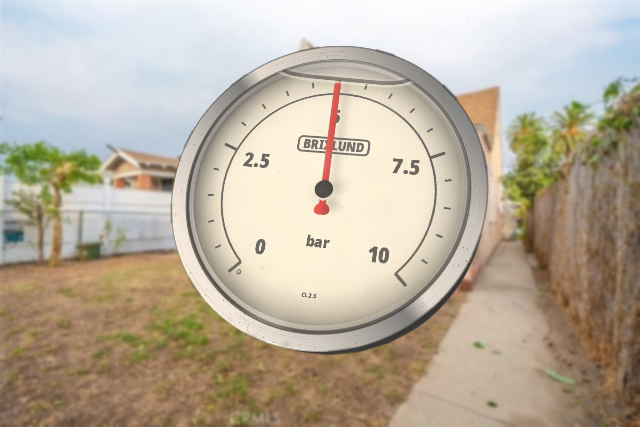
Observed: 5 bar
